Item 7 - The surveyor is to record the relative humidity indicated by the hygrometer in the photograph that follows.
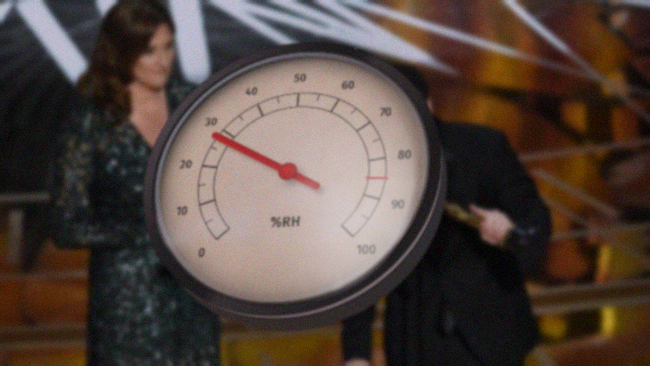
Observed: 27.5 %
